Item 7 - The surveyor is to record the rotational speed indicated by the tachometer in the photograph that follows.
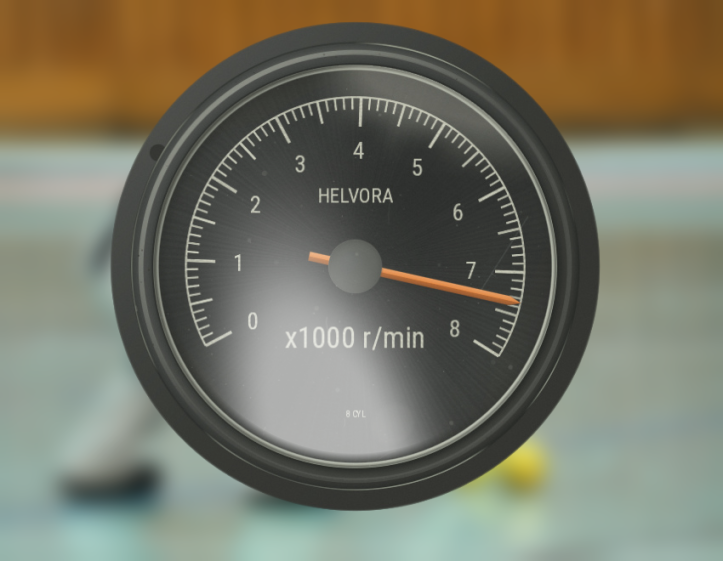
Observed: 7350 rpm
